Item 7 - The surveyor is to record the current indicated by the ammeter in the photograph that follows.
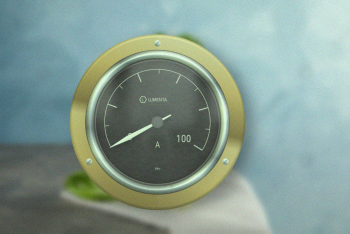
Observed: 0 A
